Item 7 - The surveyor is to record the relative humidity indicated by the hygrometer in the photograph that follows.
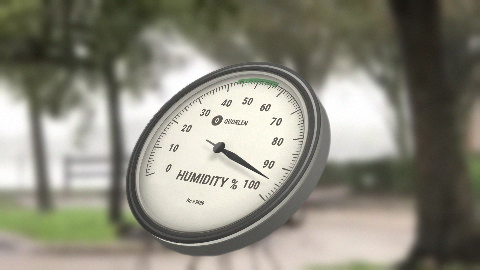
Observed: 95 %
